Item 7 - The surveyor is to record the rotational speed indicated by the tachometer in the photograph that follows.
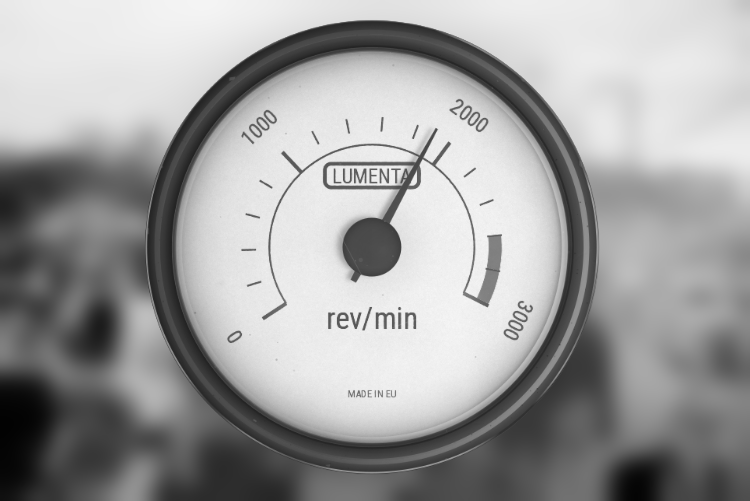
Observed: 1900 rpm
